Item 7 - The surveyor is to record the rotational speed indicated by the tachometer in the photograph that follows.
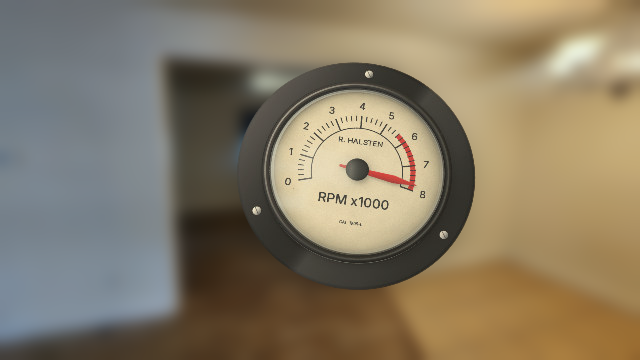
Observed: 7800 rpm
